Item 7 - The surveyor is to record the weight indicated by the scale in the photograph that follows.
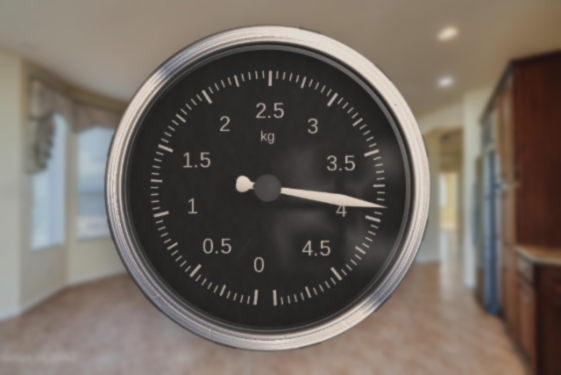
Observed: 3.9 kg
